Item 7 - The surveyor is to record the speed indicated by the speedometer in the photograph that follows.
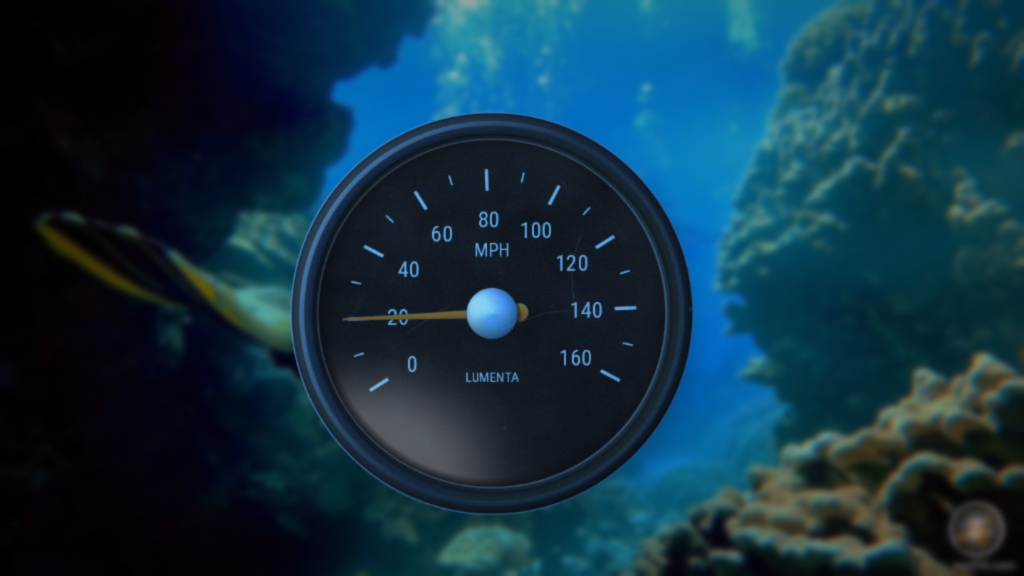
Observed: 20 mph
